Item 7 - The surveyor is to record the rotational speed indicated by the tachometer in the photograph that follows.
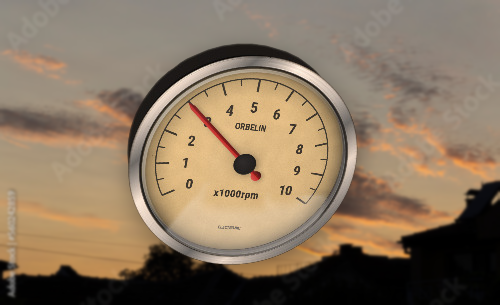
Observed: 3000 rpm
